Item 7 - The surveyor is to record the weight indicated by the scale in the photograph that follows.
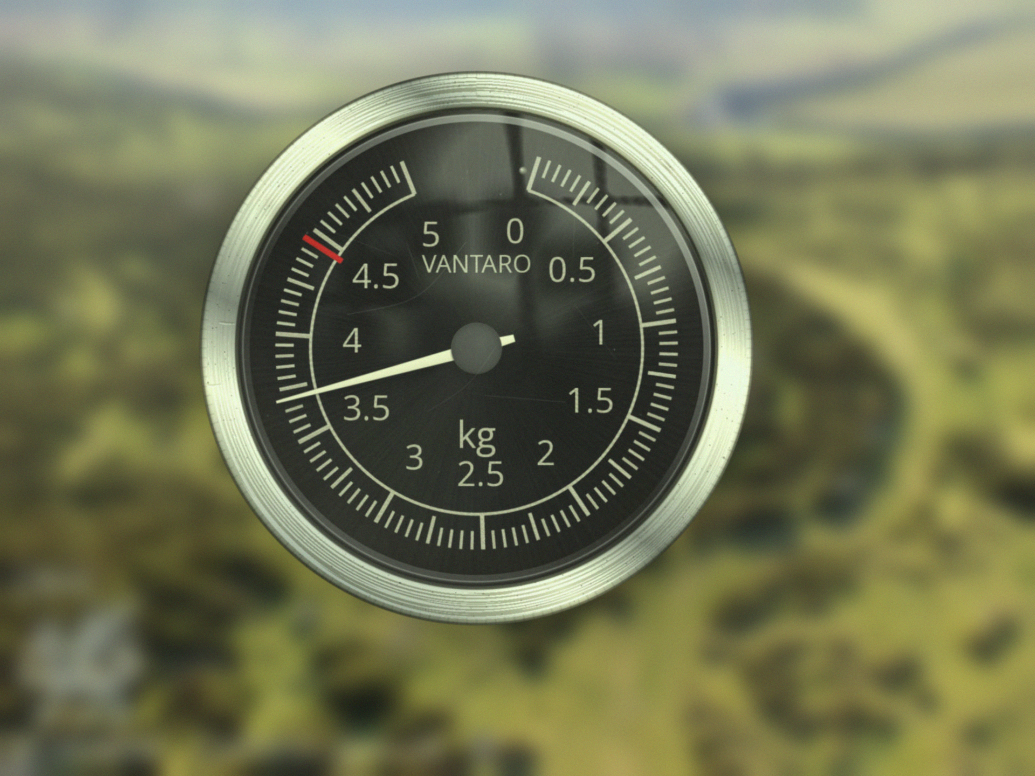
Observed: 3.7 kg
